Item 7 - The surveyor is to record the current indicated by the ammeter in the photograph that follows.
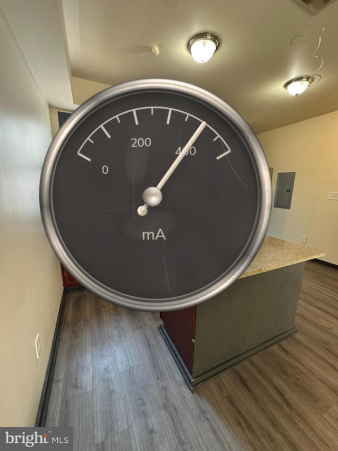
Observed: 400 mA
